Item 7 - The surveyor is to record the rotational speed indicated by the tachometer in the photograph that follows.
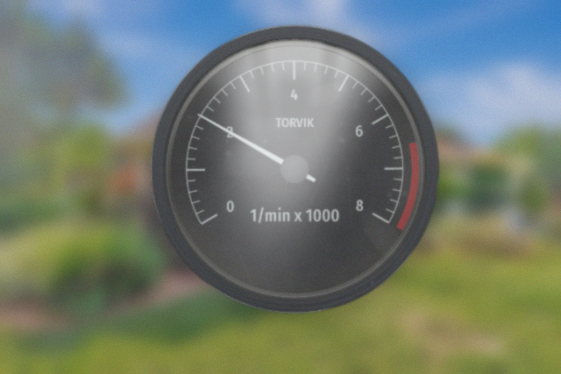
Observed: 2000 rpm
